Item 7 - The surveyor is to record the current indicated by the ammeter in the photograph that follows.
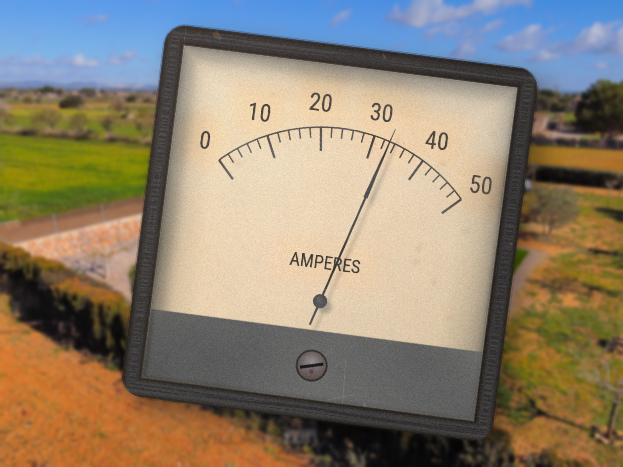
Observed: 33 A
